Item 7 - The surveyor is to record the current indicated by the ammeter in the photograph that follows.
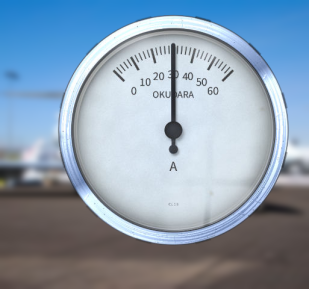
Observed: 30 A
